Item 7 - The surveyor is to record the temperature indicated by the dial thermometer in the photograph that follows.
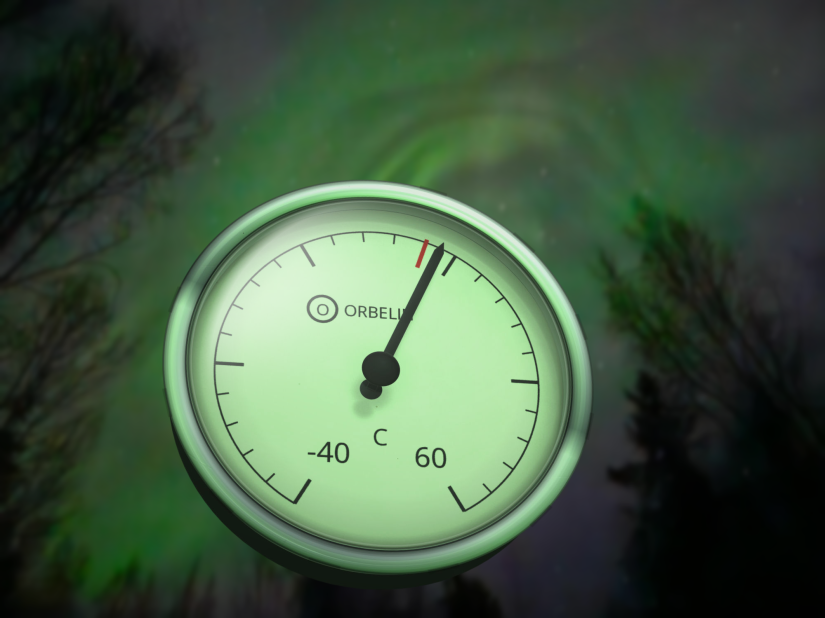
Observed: 18 °C
